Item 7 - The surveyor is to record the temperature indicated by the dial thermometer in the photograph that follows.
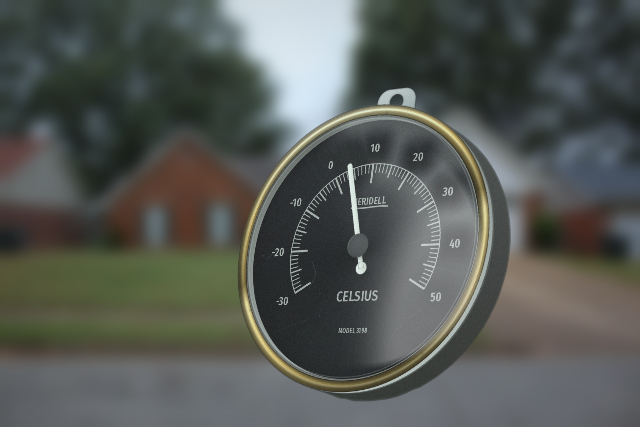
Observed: 5 °C
